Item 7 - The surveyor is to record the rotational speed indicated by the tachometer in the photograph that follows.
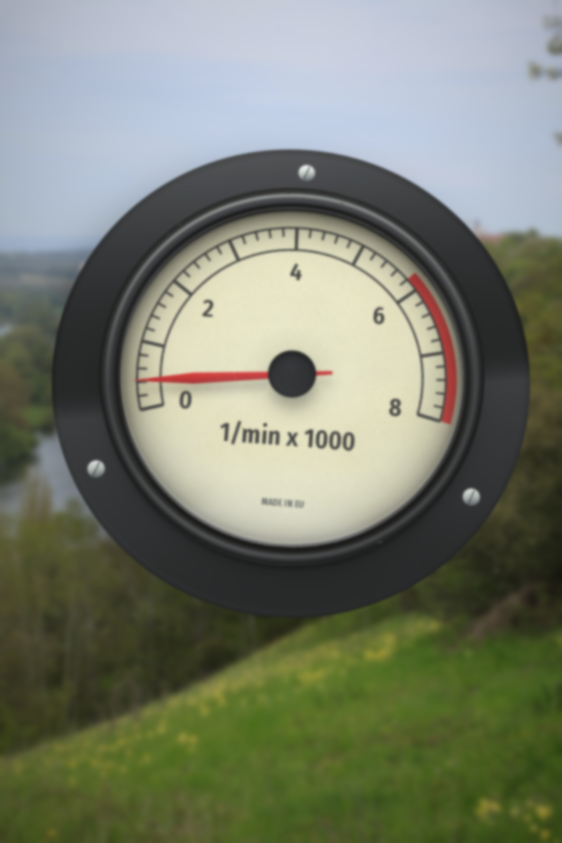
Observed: 400 rpm
